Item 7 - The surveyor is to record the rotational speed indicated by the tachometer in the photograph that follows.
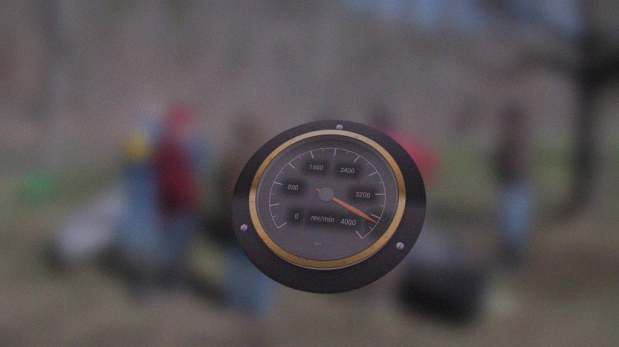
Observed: 3700 rpm
